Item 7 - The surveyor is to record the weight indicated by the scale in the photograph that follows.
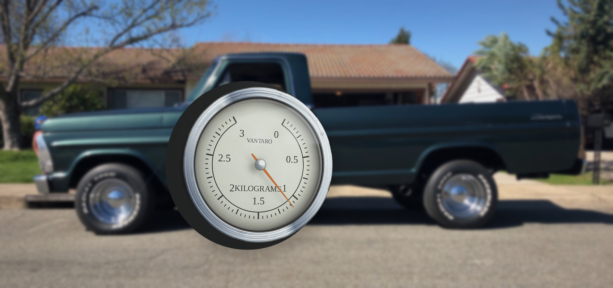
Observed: 1.1 kg
